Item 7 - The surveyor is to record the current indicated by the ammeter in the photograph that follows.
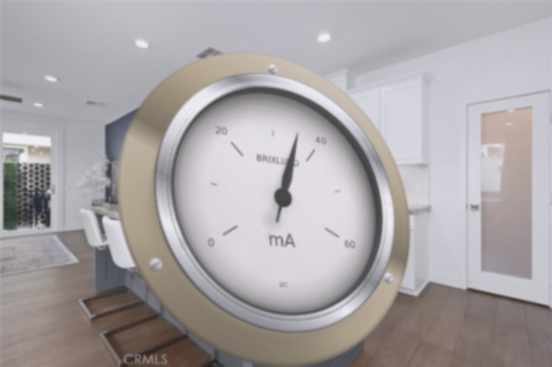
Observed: 35 mA
